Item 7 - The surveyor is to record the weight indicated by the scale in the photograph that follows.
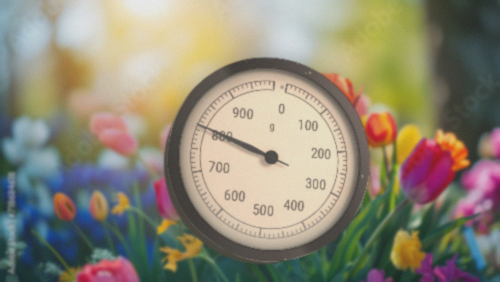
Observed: 800 g
